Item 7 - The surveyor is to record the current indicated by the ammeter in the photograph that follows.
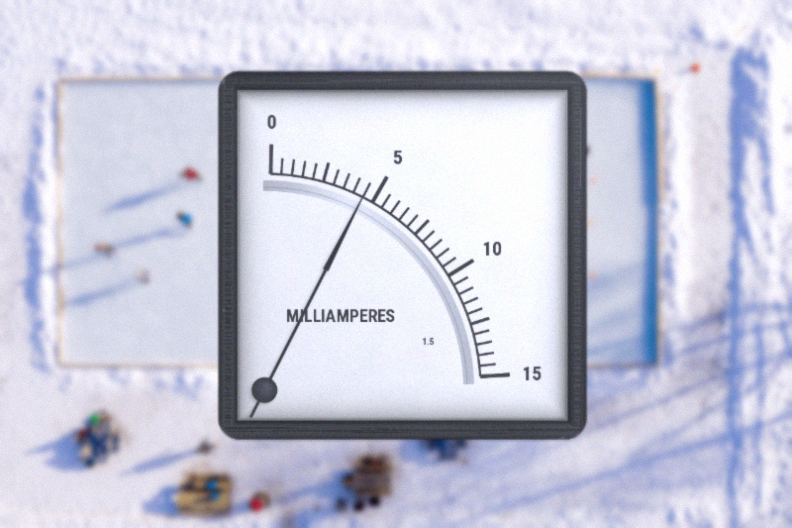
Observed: 4.5 mA
